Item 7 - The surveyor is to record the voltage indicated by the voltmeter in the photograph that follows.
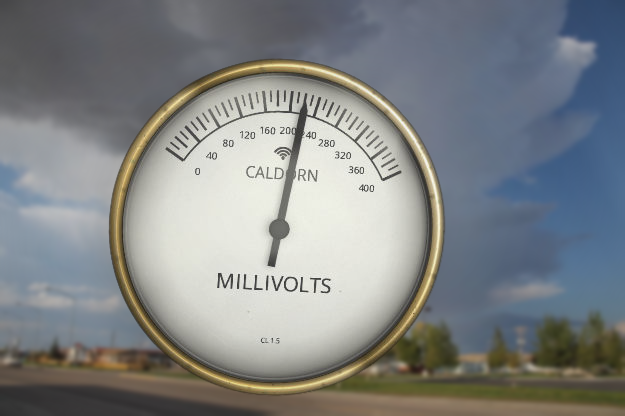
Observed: 220 mV
